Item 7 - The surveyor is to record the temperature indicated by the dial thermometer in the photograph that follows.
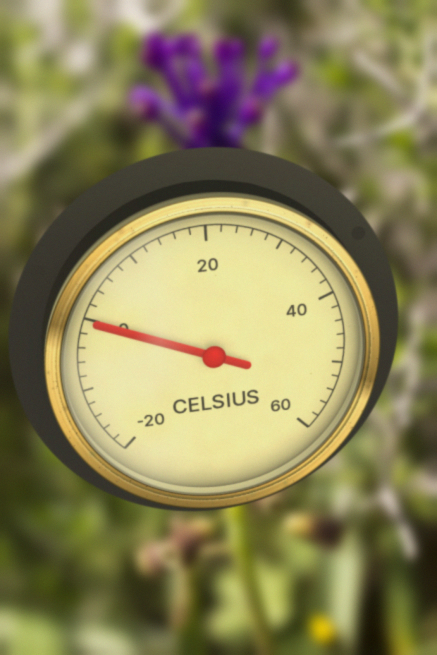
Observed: 0 °C
